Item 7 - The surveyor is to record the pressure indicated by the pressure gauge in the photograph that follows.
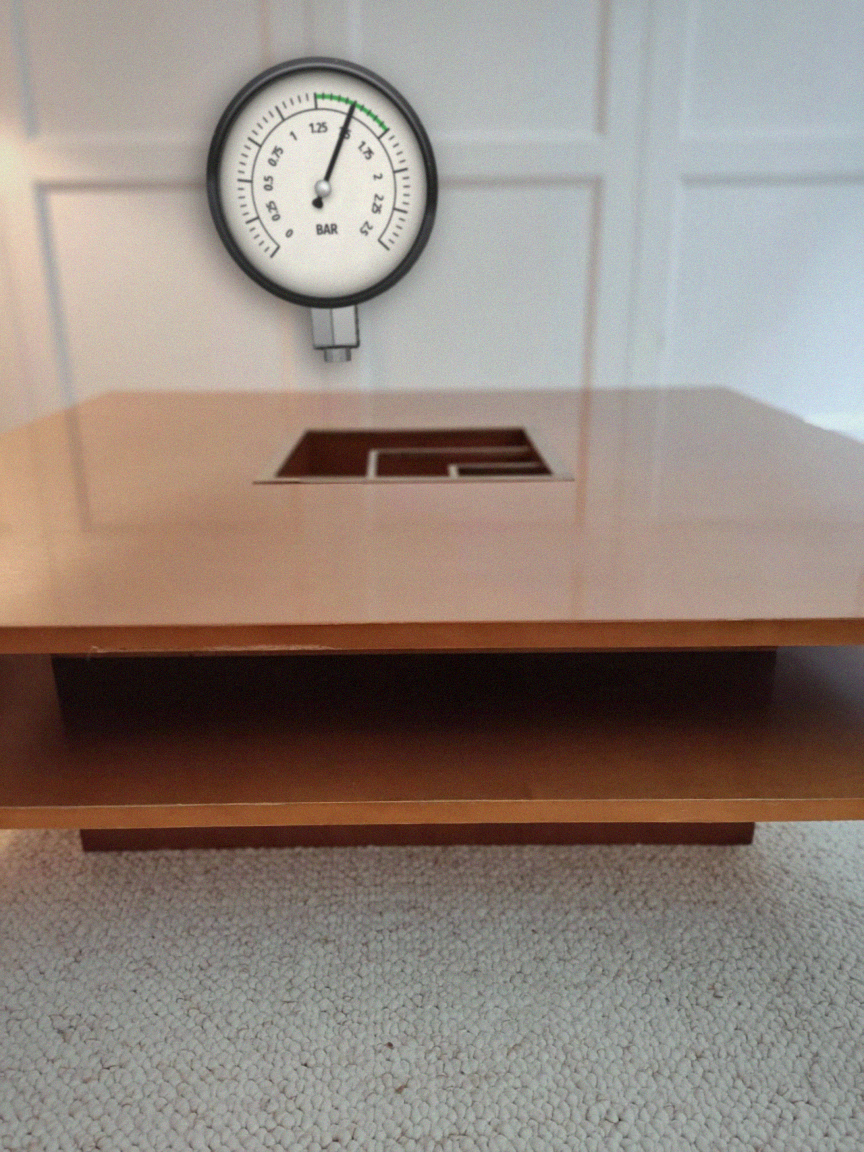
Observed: 1.5 bar
